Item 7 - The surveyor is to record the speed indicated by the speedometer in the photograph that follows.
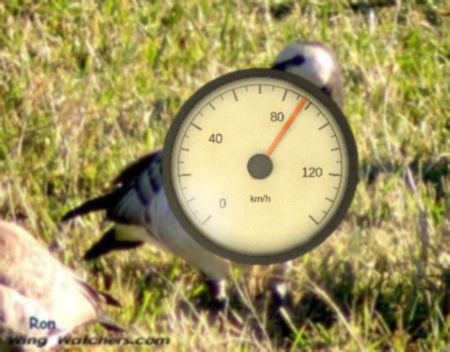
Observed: 87.5 km/h
